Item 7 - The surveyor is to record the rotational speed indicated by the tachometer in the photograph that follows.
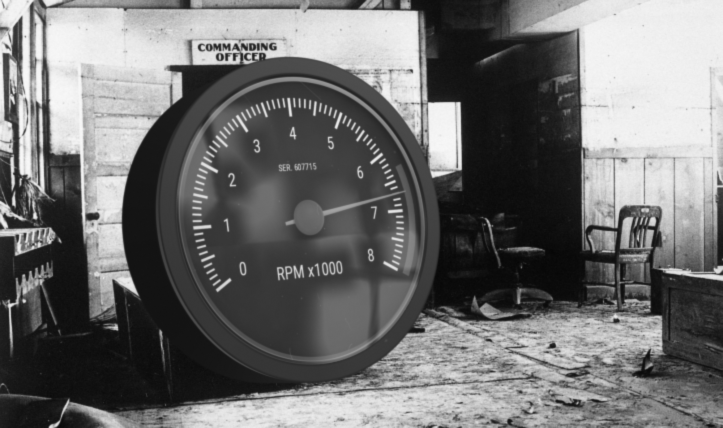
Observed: 6700 rpm
